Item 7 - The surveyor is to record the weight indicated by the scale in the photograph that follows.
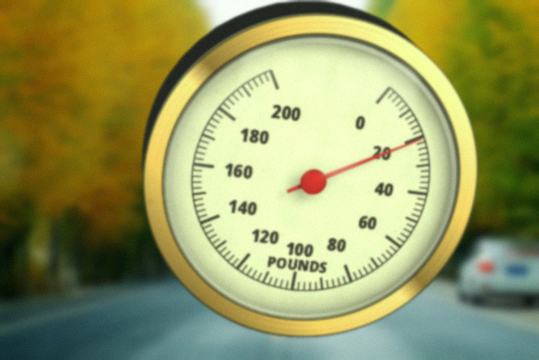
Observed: 20 lb
